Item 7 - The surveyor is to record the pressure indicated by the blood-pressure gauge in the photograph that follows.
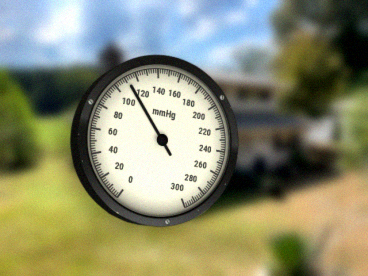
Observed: 110 mmHg
